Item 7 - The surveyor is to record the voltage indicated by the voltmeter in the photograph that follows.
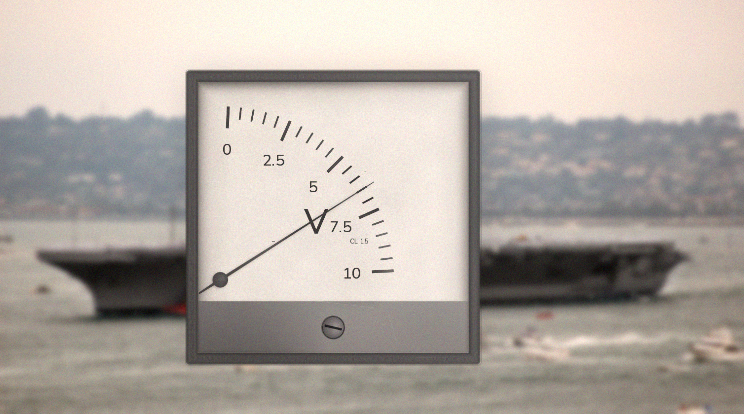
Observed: 6.5 V
